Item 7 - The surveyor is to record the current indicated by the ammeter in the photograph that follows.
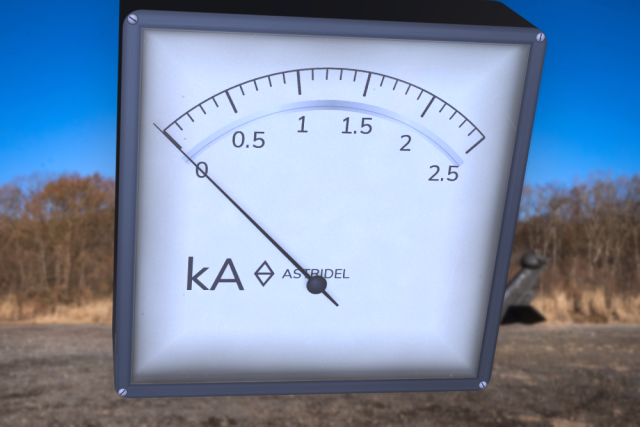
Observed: 0 kA
